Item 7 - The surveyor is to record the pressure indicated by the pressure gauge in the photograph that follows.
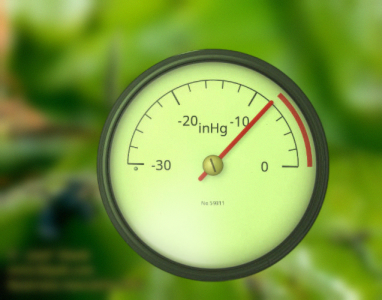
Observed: -8 inHg
